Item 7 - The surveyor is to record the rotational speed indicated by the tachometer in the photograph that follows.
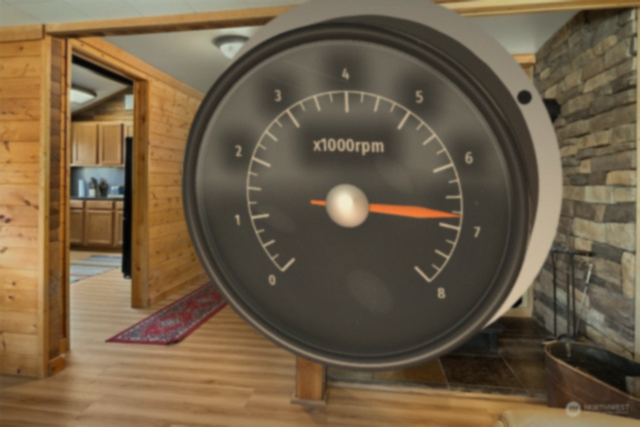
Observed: 6750 rpm
